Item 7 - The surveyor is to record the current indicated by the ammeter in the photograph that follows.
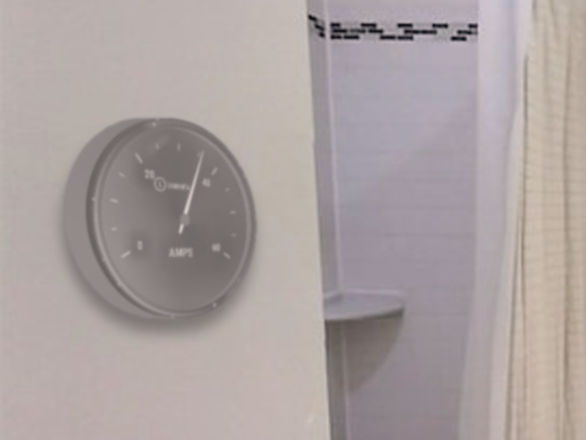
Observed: 35 A
